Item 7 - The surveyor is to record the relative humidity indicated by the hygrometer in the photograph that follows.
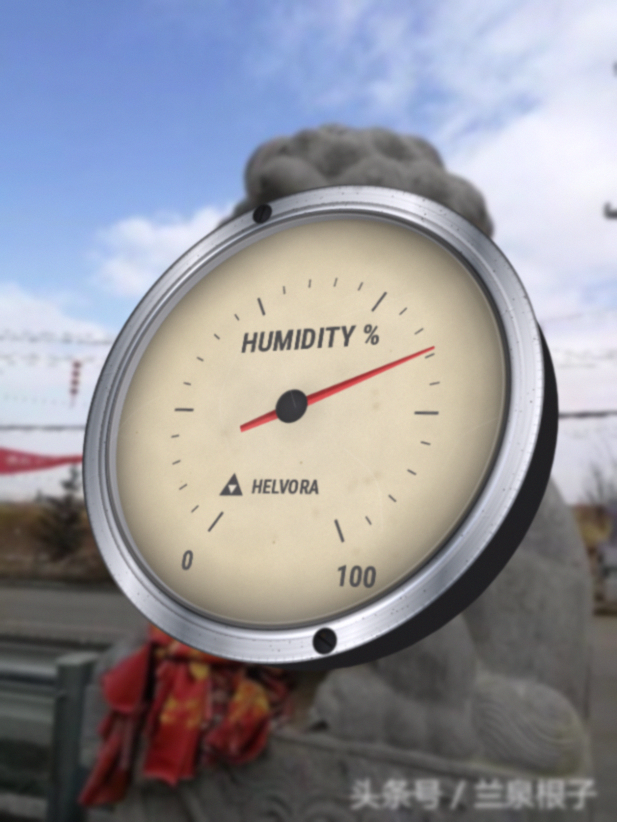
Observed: 72 %
